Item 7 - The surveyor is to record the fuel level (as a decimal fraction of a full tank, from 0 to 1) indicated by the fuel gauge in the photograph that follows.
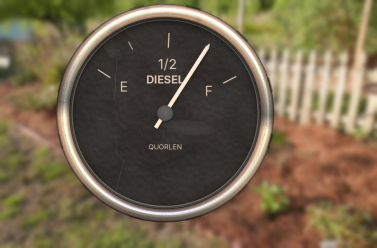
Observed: 0.75
